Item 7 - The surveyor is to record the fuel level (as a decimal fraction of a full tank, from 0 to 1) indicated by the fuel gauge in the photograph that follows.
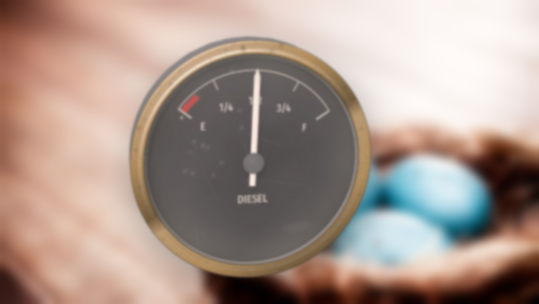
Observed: 0.5
